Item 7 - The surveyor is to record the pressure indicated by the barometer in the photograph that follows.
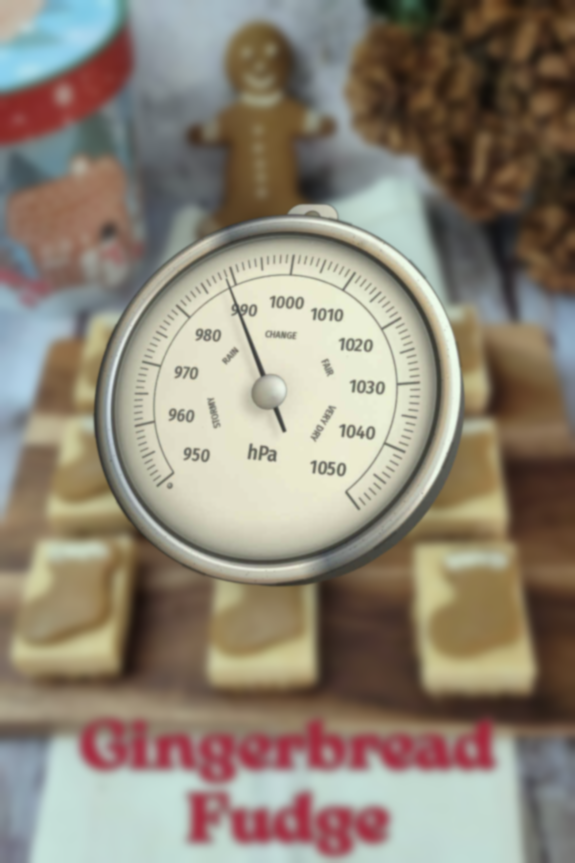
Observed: 989 hPa
